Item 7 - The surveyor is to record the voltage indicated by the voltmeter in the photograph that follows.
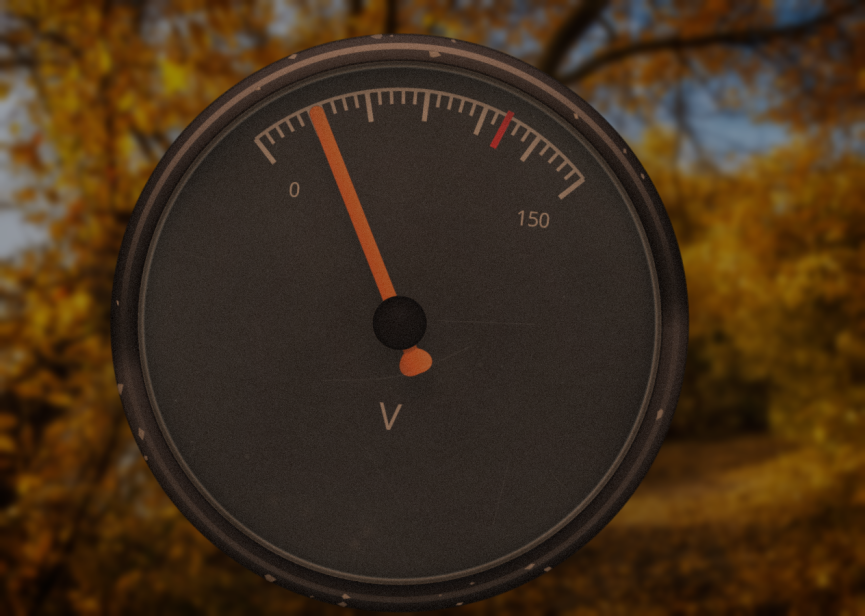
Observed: 27.5 V
